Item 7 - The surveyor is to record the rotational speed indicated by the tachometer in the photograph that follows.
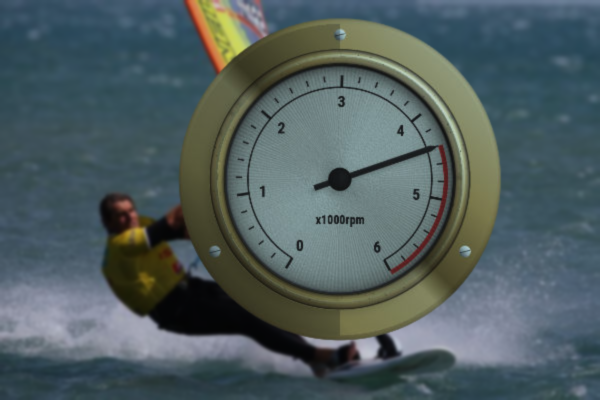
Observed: 4400 rpm
